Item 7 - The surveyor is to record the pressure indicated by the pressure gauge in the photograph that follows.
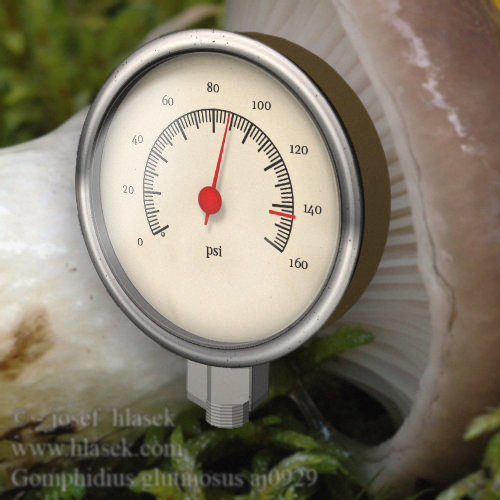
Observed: 90 psi
